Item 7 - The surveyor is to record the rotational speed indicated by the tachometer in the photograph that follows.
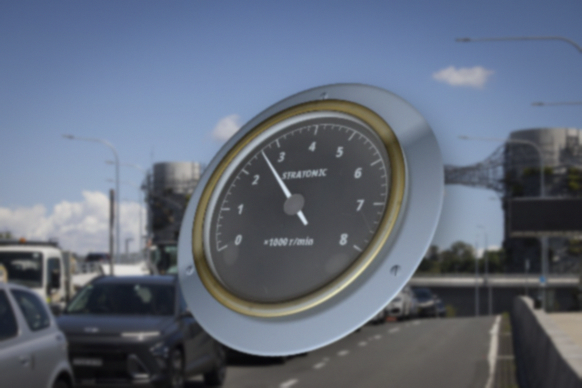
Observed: 2600 rpm
